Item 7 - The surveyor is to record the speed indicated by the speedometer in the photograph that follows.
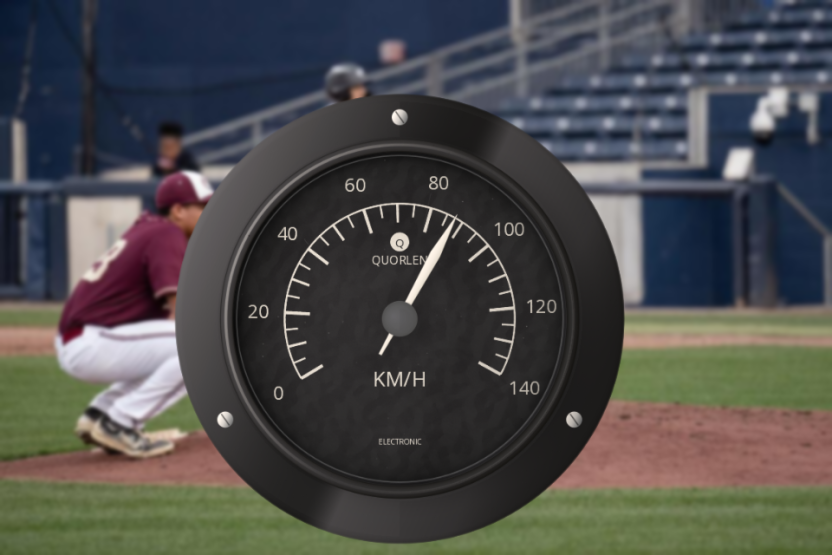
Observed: 87.5 km/h
